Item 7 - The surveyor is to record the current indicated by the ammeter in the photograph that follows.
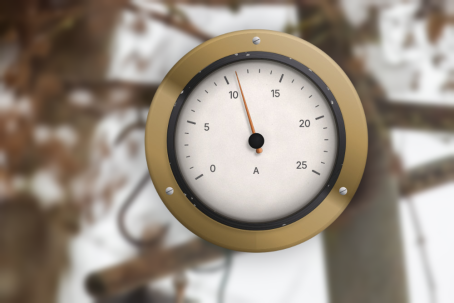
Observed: 11 A
